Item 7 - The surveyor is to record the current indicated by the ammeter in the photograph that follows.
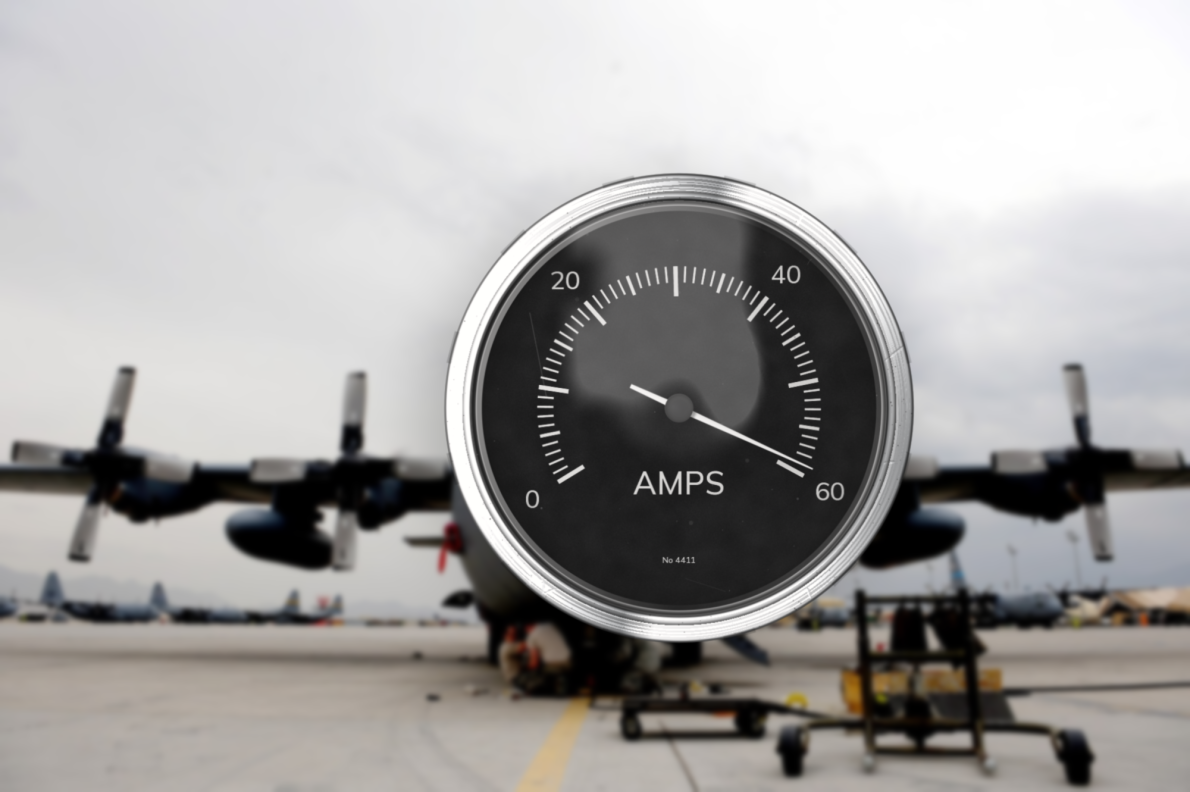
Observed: 59 A
